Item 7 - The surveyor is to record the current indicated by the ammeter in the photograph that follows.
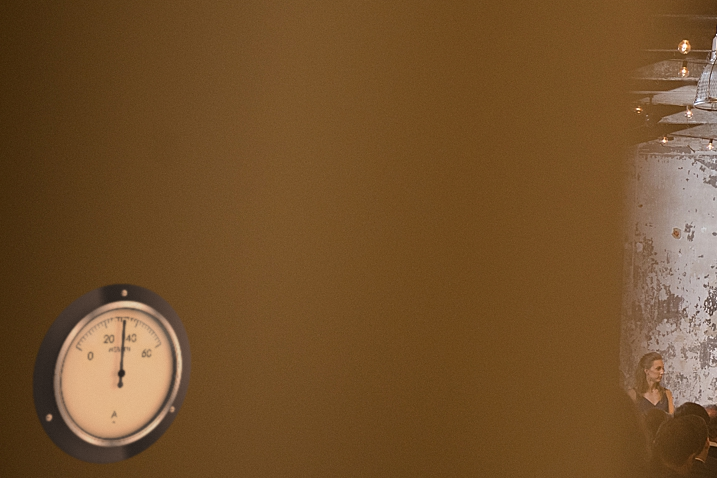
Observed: 30 A
